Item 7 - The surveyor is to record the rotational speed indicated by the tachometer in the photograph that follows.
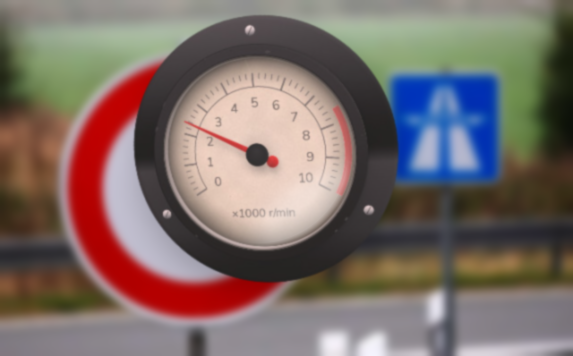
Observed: 2400 rpm
